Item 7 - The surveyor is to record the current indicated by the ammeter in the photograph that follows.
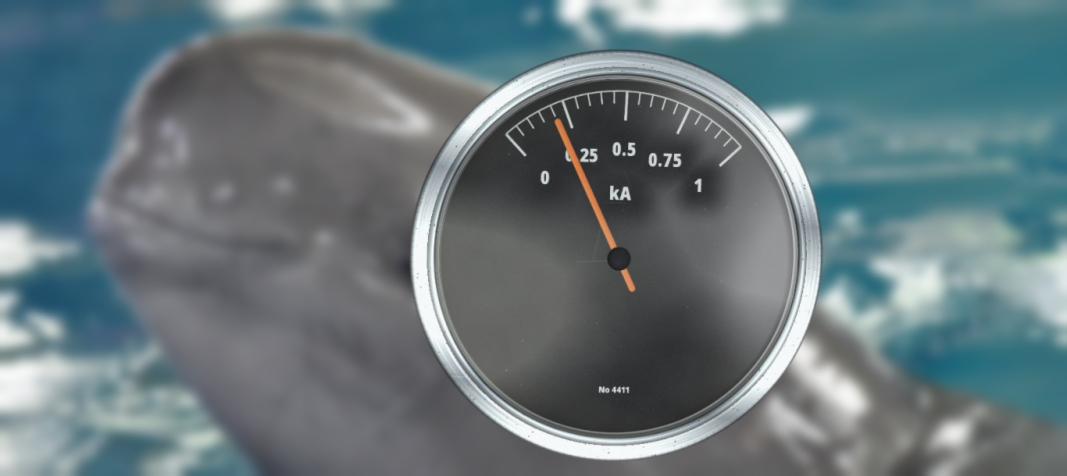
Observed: 0.2 kA
